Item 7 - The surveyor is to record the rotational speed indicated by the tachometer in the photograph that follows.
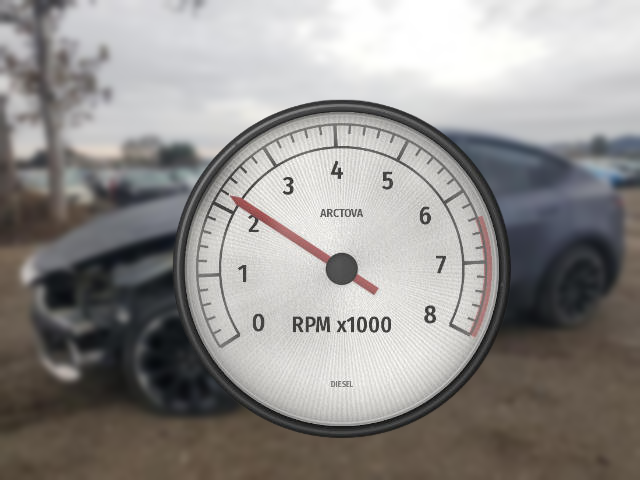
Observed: 2200 rpm
